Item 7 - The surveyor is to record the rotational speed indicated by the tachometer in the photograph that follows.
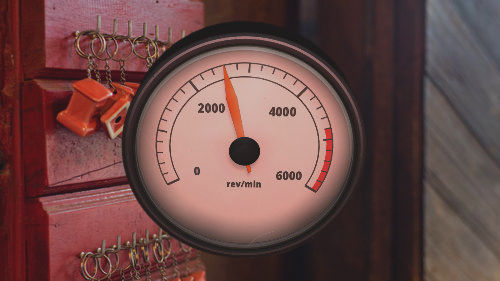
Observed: 2600 rpm
